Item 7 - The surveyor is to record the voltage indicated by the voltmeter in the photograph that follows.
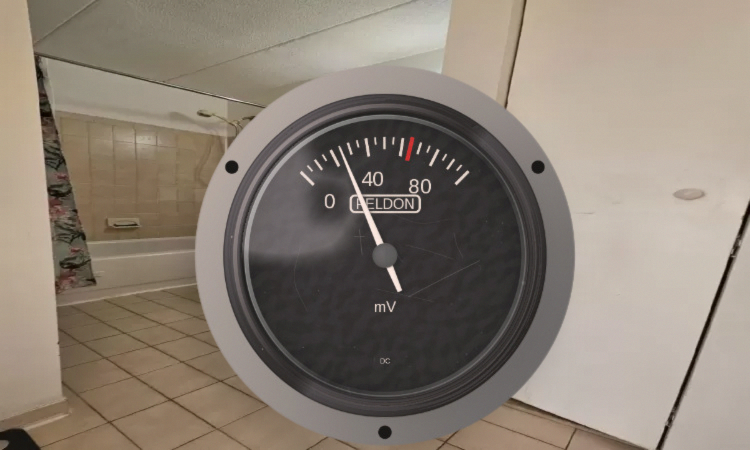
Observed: 25 mV
